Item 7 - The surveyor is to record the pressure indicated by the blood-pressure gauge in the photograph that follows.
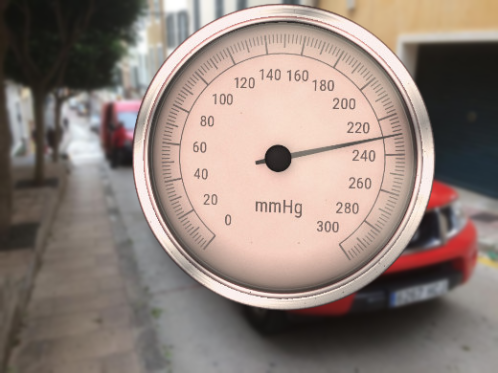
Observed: 230 mmHg
